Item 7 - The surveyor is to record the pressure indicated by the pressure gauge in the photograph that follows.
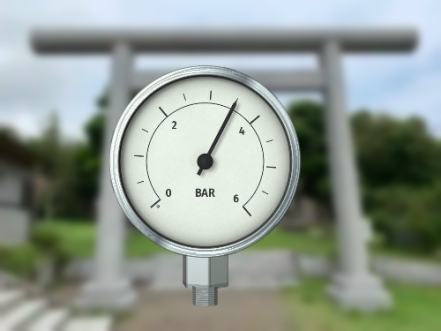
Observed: 3.5 bar
